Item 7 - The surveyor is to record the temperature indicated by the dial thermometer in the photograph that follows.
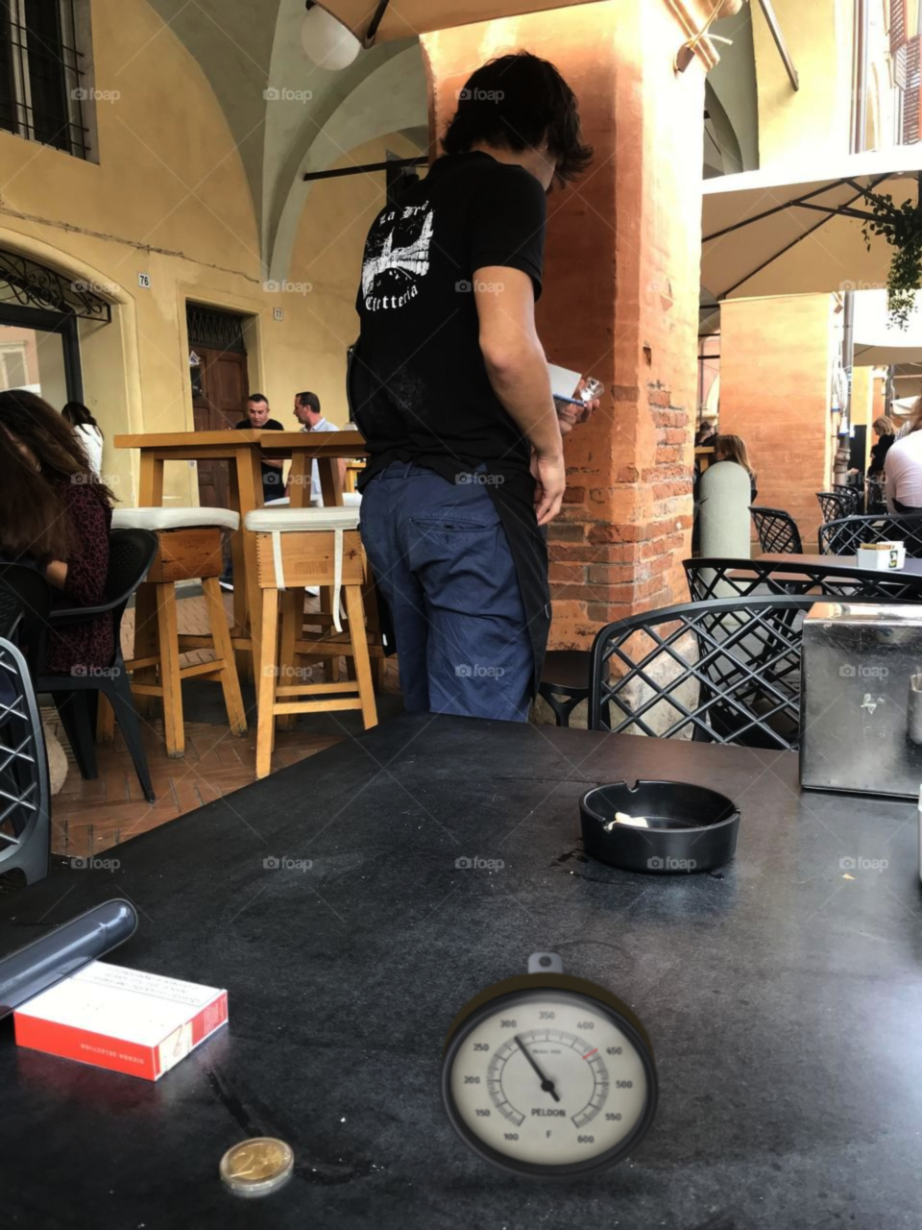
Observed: 300 °F
